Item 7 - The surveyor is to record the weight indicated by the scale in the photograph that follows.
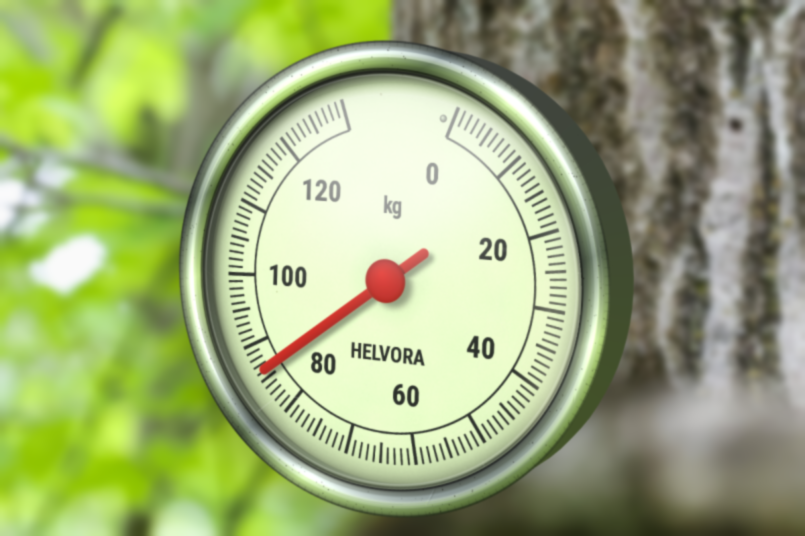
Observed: 86 kg
